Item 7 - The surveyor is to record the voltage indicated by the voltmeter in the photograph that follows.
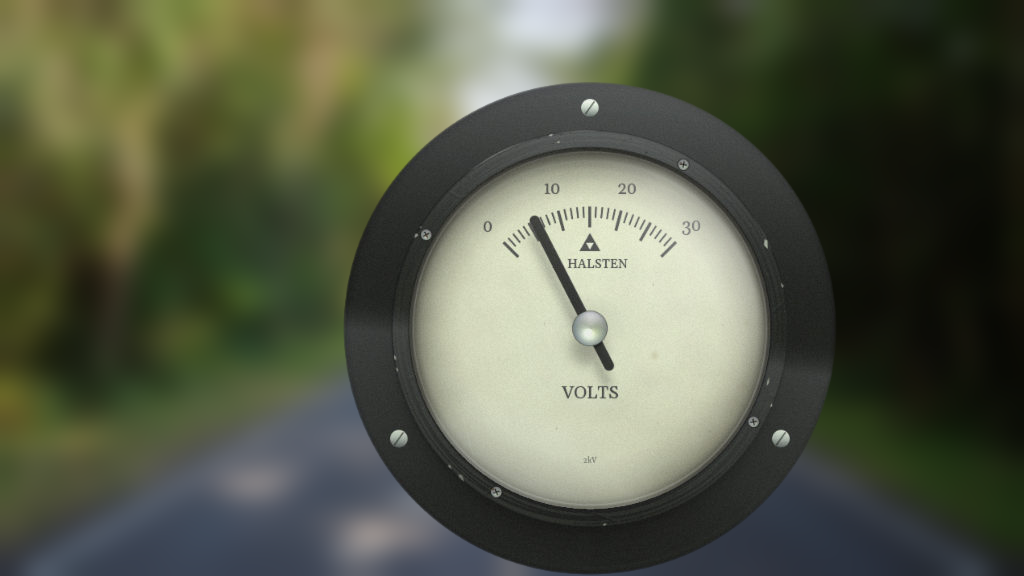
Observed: 6 V
